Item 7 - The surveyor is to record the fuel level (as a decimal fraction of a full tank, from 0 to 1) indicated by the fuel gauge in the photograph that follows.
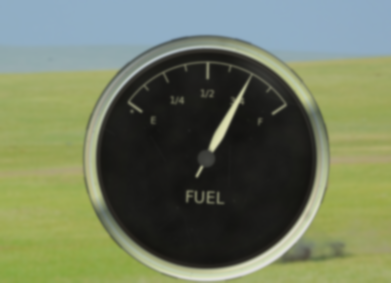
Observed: 0.75
